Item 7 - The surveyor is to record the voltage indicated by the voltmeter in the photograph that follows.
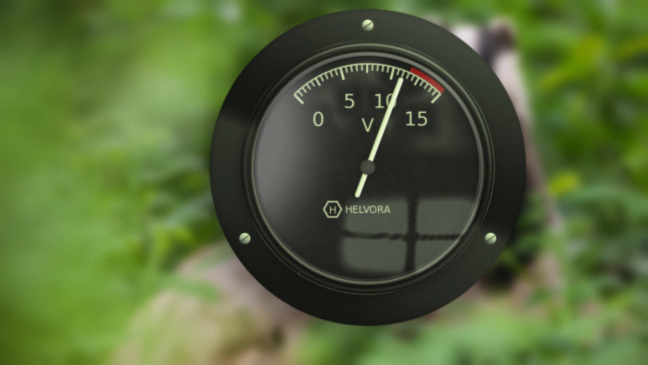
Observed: 11 V
